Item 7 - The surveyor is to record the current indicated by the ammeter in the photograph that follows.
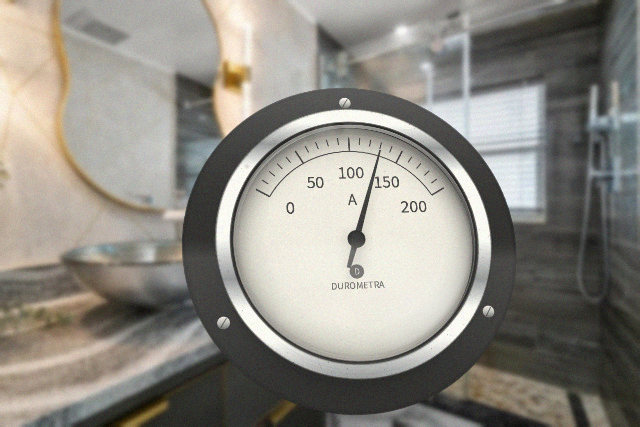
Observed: 130 A
